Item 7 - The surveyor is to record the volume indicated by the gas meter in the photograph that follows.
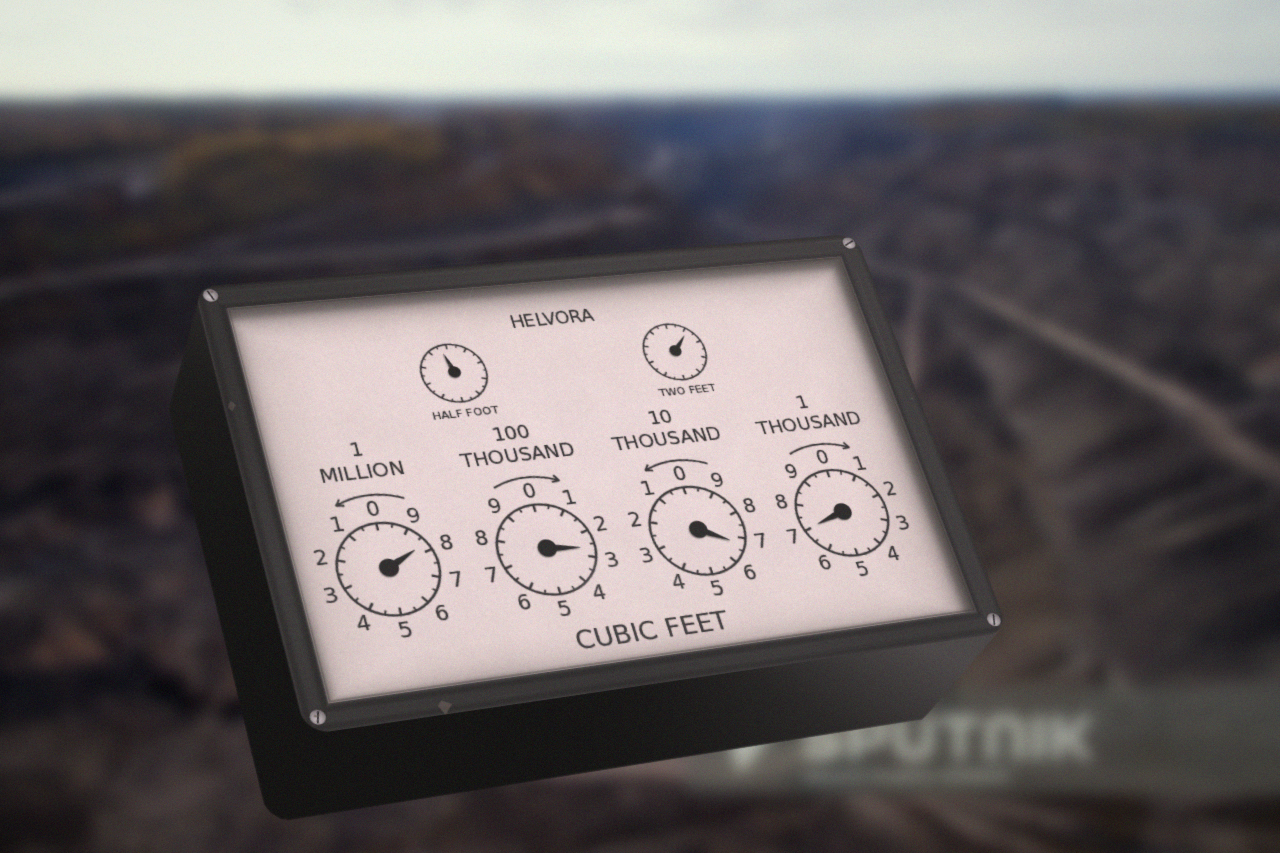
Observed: 826700 ft³
